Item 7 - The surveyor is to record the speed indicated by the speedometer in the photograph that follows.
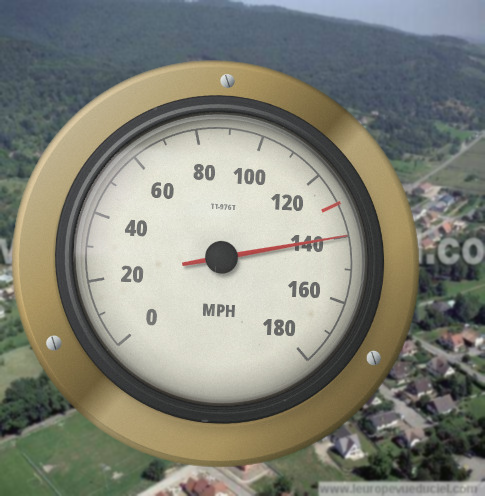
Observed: 140 mph
